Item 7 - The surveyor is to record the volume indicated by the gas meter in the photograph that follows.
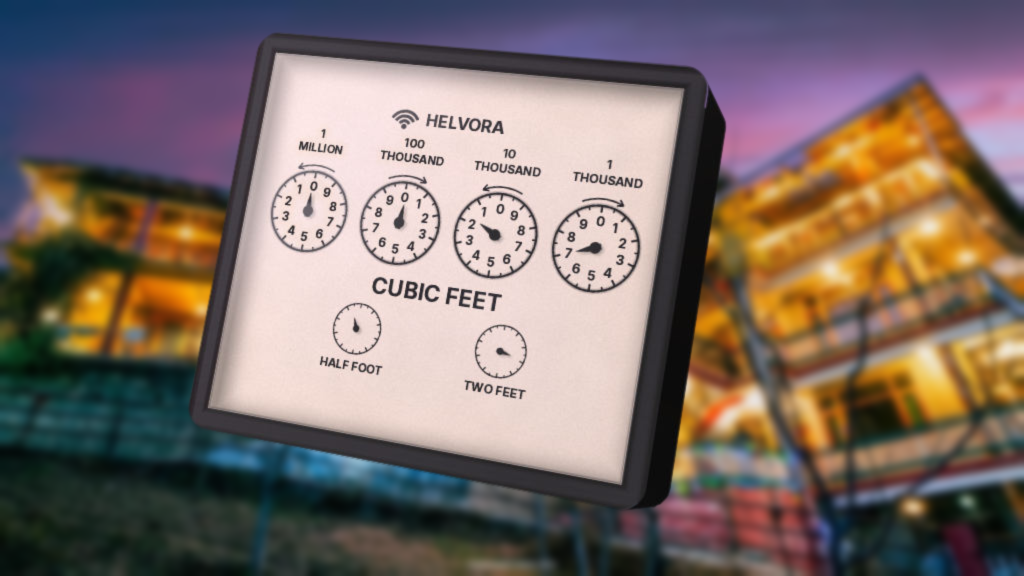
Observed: 1700 ft³
